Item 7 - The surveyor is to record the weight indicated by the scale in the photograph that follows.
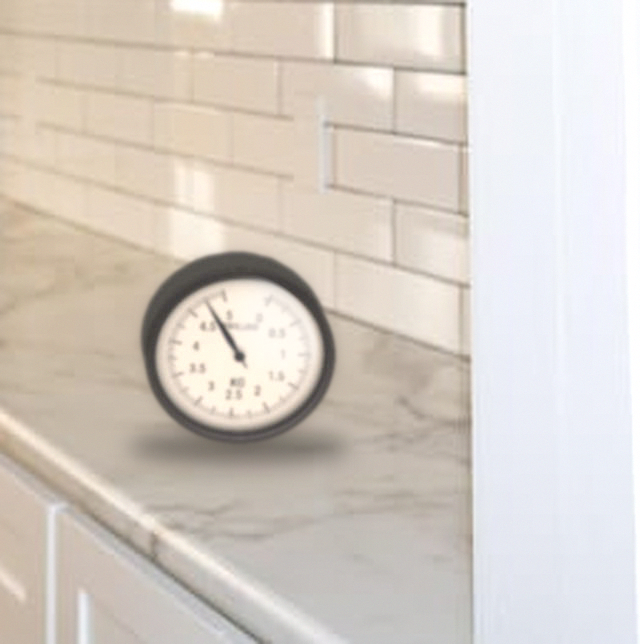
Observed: 4.75 kg
